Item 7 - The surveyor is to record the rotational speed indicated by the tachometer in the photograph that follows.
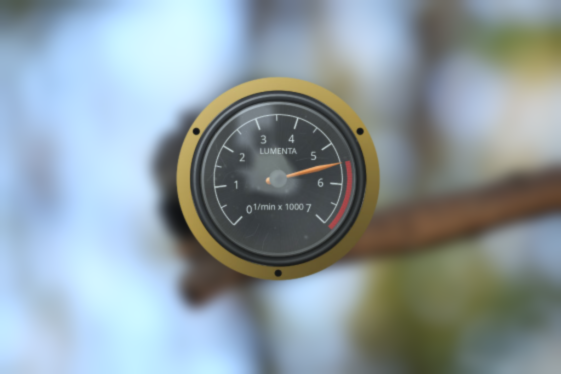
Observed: 5500 rpm
